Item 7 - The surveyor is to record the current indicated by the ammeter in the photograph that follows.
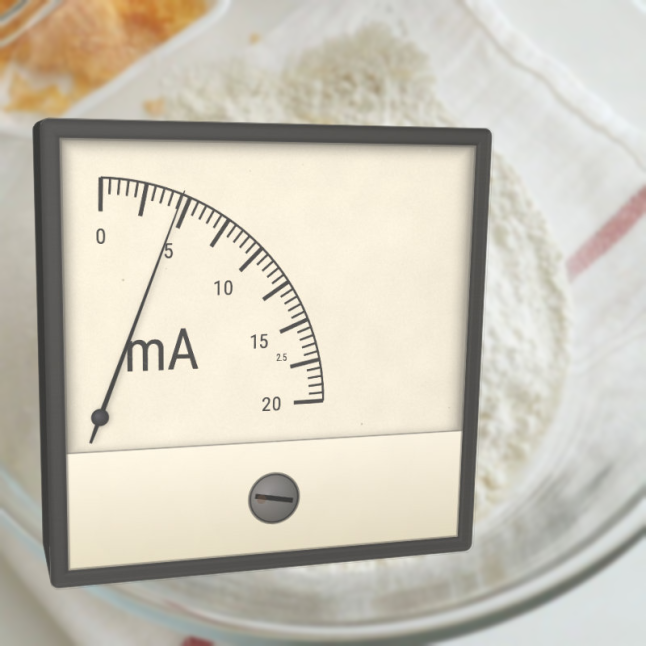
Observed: 4.5 mA
